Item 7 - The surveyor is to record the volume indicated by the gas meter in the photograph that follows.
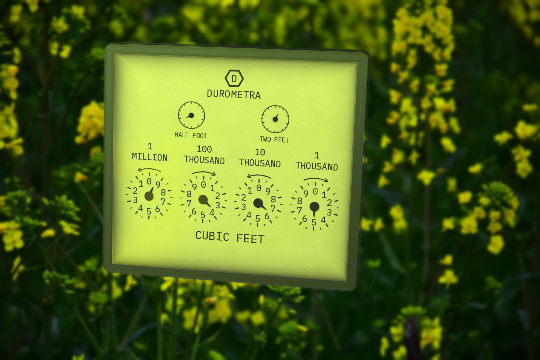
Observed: 936500 ft³
